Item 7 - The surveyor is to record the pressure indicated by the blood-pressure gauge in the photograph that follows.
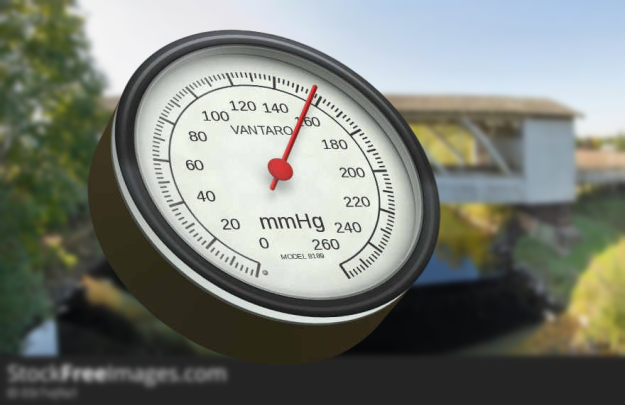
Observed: 156 mmHg
